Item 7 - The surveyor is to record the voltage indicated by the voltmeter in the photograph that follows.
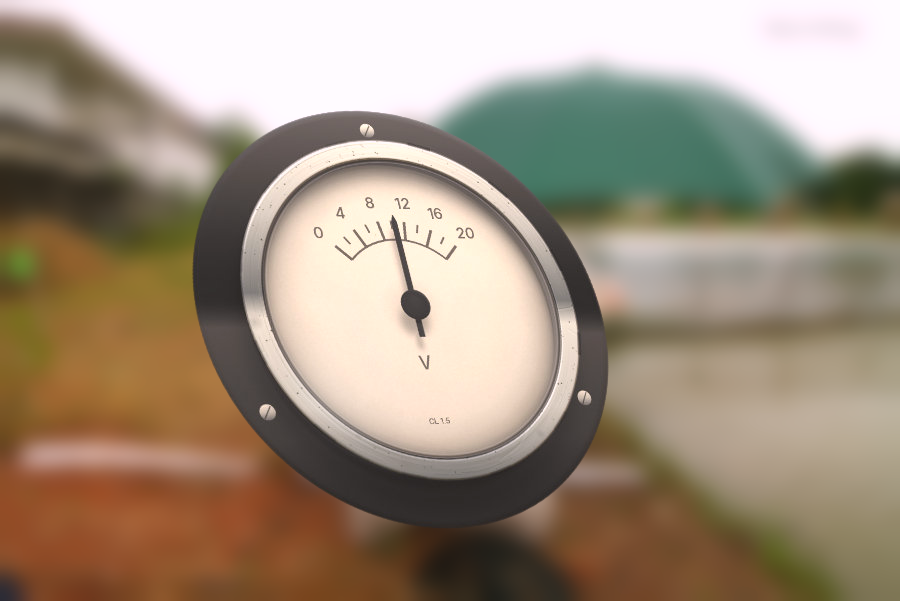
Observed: 10 V
